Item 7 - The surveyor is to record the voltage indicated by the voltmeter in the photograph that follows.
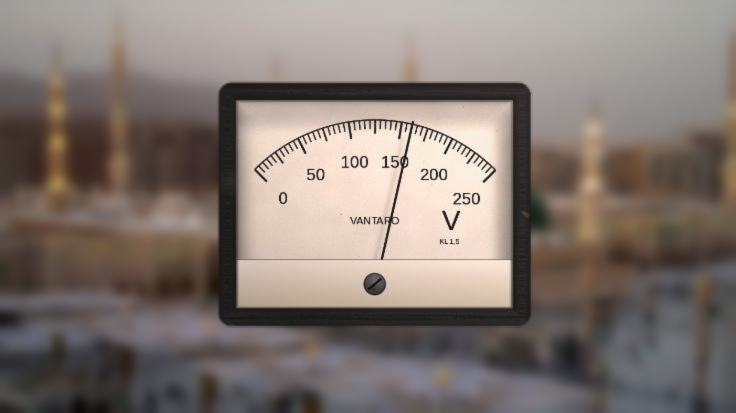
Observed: 160 V
